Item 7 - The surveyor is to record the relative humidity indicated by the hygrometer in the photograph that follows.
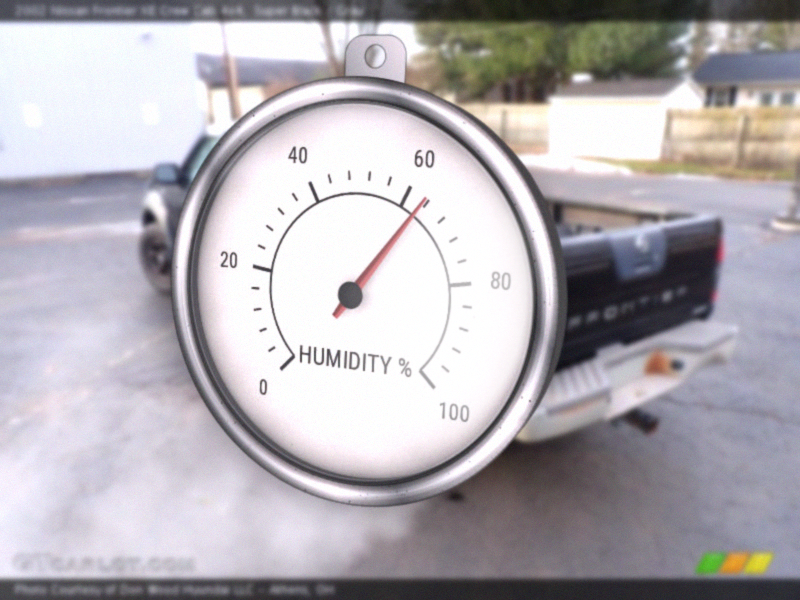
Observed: 64 %
